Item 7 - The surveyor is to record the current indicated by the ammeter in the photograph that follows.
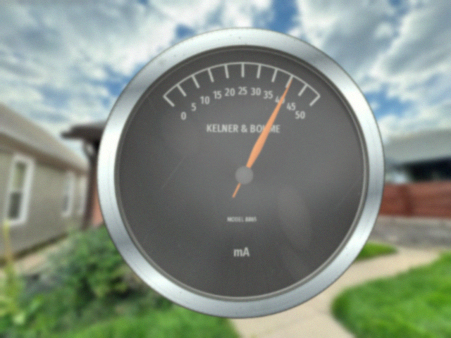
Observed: 40 mA
